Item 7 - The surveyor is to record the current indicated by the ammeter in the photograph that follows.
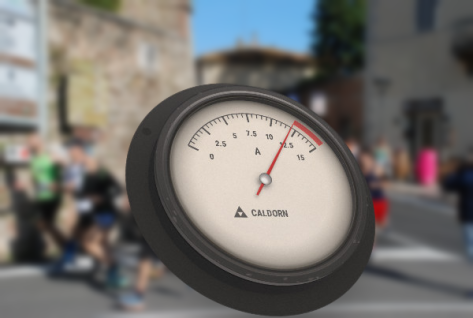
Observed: 12 A
